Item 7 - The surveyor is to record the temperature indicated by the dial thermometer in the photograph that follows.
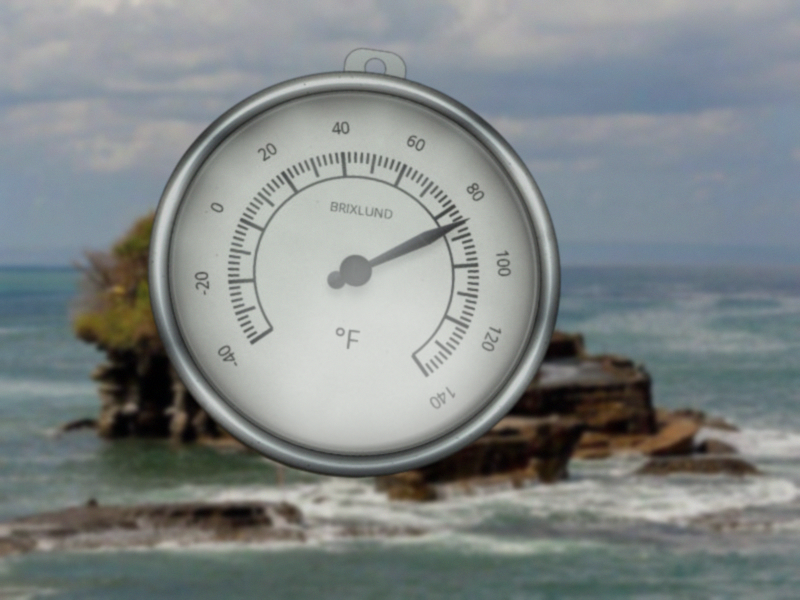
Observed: 86 °F
